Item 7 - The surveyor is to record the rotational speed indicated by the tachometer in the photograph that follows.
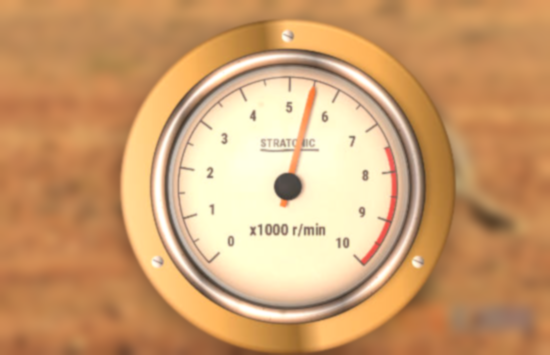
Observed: 5500 rpm
